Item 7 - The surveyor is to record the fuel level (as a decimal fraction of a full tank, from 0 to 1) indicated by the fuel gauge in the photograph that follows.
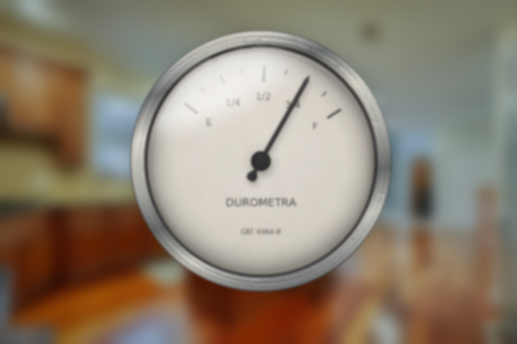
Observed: 0.75
